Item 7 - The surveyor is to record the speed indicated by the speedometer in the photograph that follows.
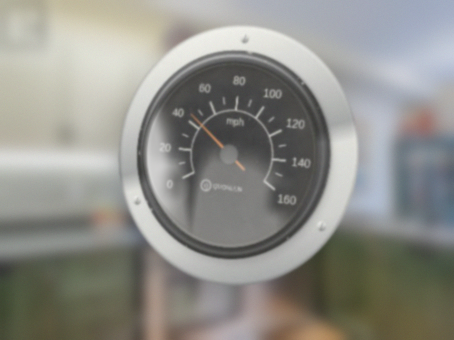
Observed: 45 mph
